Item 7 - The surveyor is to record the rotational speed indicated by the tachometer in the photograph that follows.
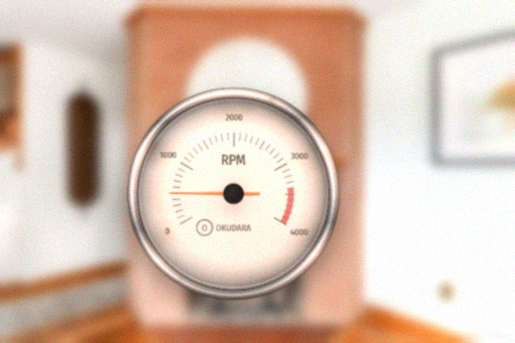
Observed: 500 rpm
